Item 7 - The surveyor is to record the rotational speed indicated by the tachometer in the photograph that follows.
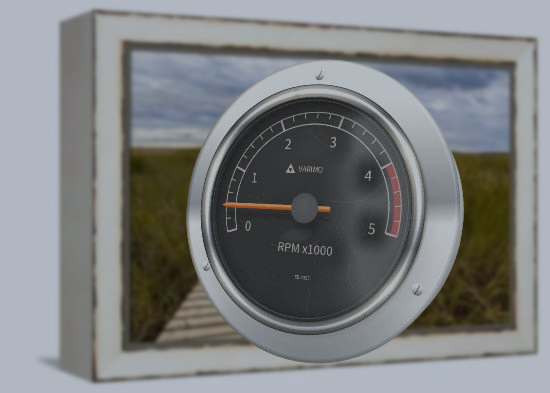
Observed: 400 rpm
